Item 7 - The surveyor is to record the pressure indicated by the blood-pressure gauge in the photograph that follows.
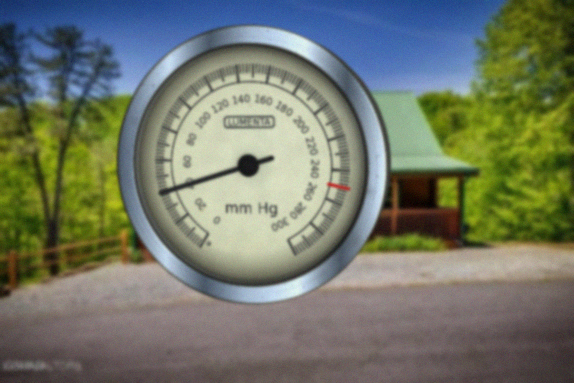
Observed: 40 mmHg
